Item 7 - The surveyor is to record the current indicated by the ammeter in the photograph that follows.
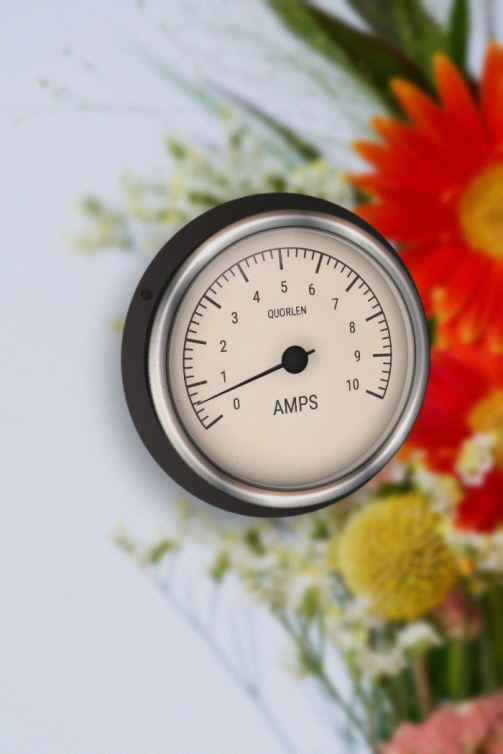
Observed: 0.6 A
